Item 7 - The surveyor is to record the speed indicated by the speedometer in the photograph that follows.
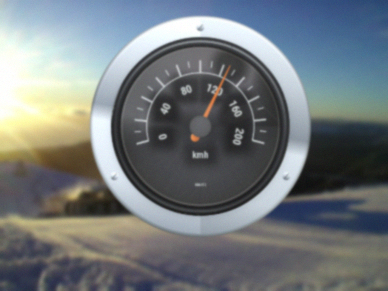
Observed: 125 km/h
